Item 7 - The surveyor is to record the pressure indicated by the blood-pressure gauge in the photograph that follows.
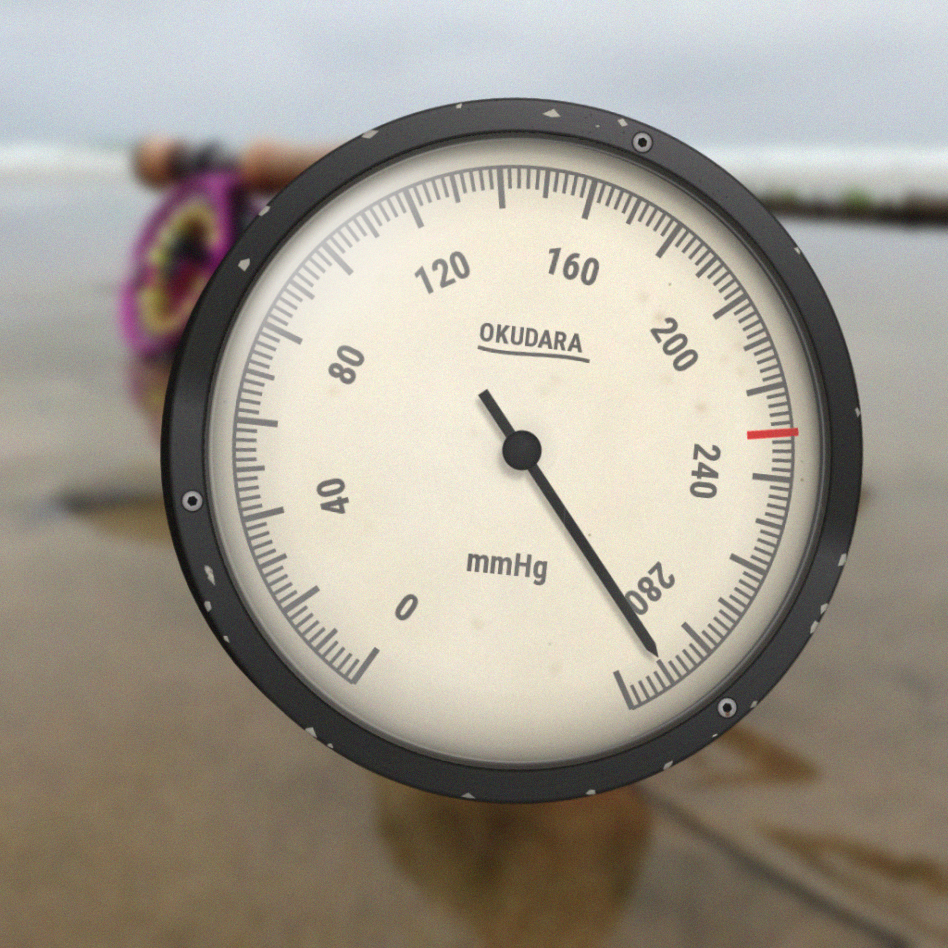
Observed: 290 mmHg
